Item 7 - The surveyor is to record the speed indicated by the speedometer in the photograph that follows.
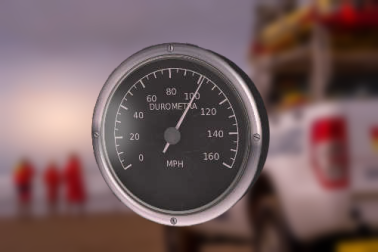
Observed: 102.5 mph
